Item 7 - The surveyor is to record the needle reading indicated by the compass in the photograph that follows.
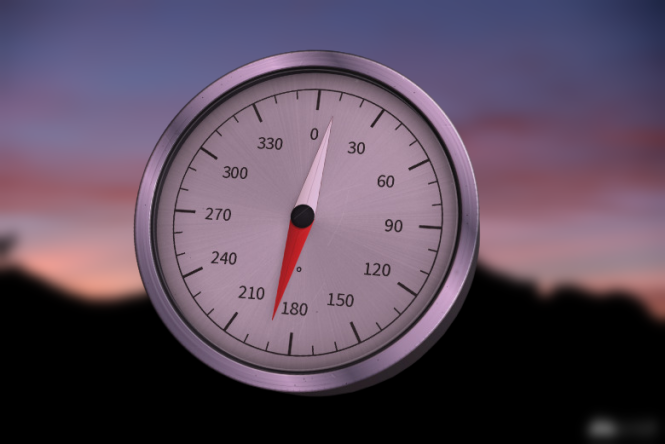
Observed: 190 °
